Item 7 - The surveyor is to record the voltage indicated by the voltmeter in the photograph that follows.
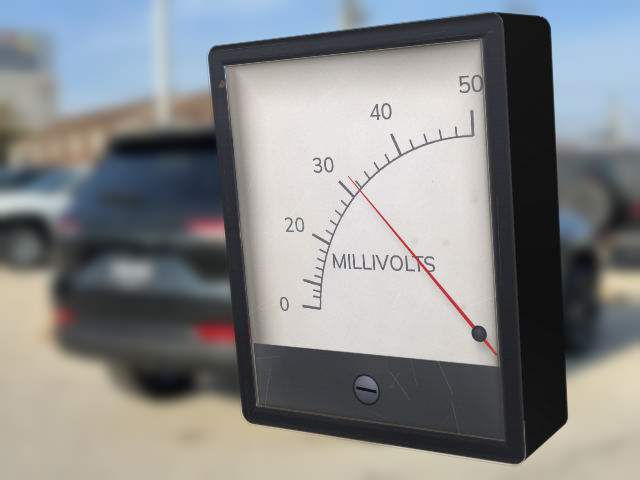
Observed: 32 mV
